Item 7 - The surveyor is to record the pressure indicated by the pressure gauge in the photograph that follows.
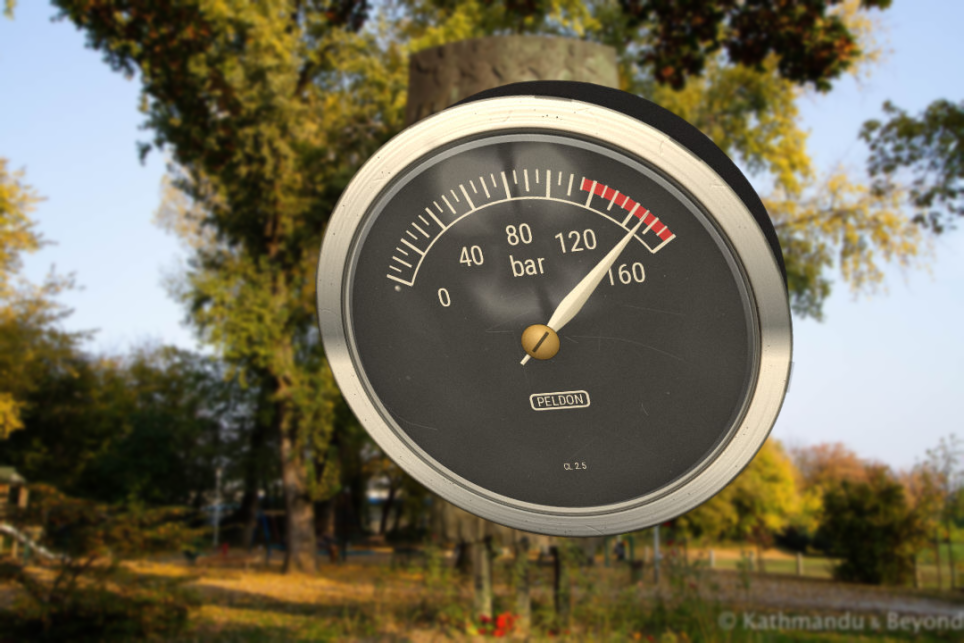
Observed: 145 bar
